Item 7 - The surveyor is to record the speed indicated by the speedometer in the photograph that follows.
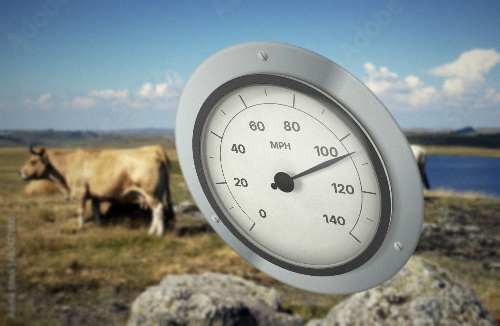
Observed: 105 mph
